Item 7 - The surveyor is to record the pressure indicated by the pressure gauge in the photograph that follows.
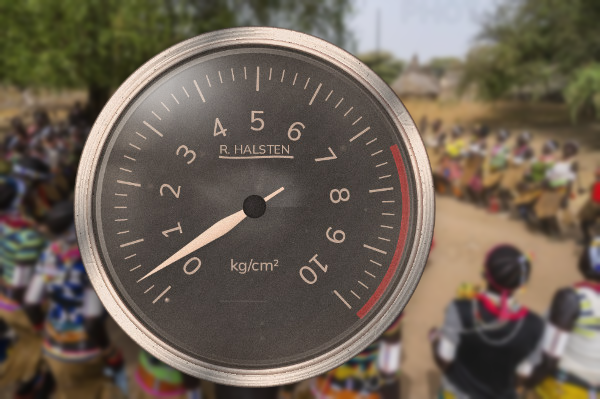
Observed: 0.4 kg/cm²
